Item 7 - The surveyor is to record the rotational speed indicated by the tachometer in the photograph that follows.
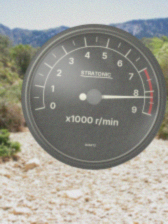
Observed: 8250 rpm
